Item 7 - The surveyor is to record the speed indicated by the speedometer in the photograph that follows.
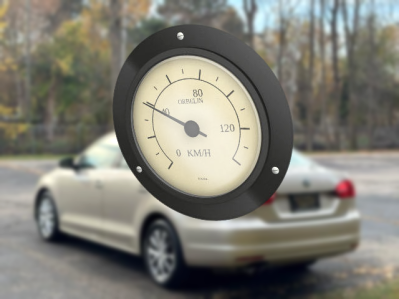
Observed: 40 km/h
